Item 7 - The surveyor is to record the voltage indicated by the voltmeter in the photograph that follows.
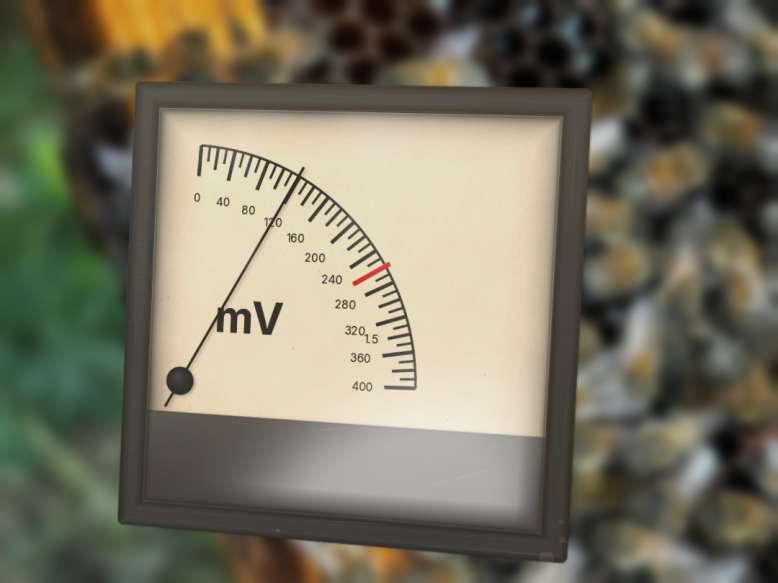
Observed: 120 mV
